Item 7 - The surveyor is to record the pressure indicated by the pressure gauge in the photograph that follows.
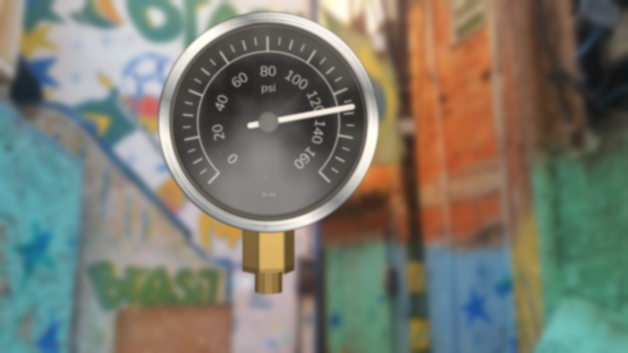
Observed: 127.5 psi
